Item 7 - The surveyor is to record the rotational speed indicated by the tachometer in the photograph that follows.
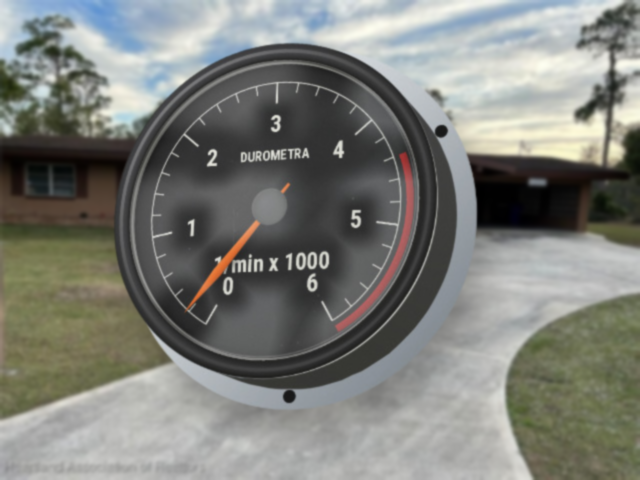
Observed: 200 rpm
